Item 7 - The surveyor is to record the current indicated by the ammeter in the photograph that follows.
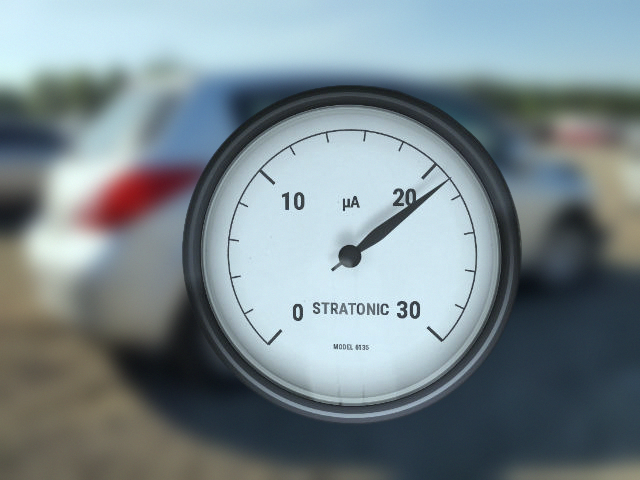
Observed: 21 µA
